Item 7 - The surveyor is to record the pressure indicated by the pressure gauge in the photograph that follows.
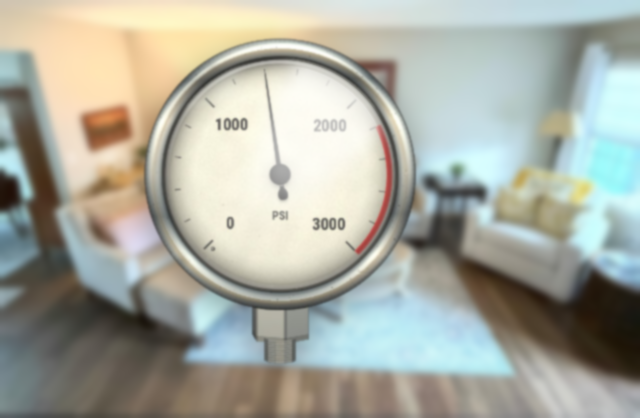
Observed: 1400 psi
